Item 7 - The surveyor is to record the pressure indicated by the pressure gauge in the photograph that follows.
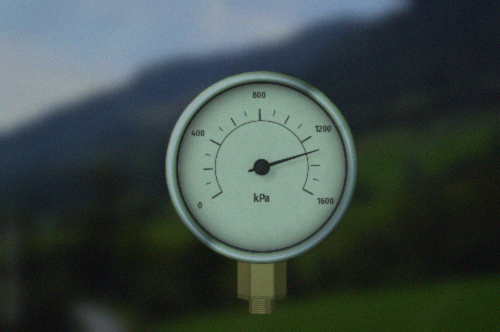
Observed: 1300 kPa
